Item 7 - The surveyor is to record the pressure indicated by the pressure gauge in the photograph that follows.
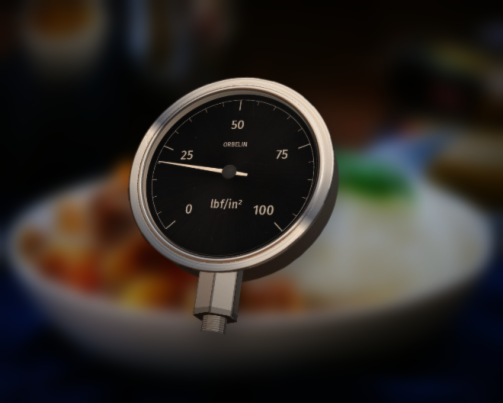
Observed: 20 psi
